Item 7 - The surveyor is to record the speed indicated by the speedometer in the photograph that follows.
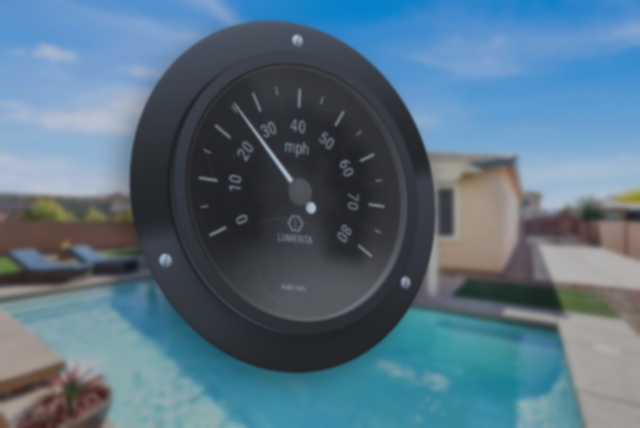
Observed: 25 mph
